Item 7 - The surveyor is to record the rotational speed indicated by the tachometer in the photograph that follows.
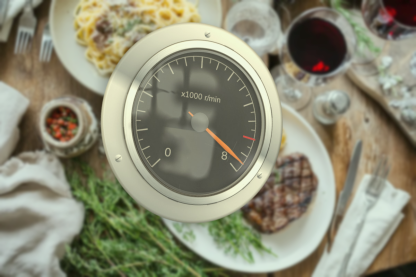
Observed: 7750 rpm
